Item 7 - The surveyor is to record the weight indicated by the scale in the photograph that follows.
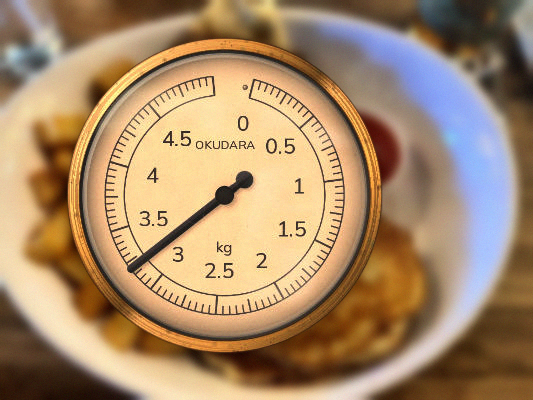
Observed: 3.2 kg
